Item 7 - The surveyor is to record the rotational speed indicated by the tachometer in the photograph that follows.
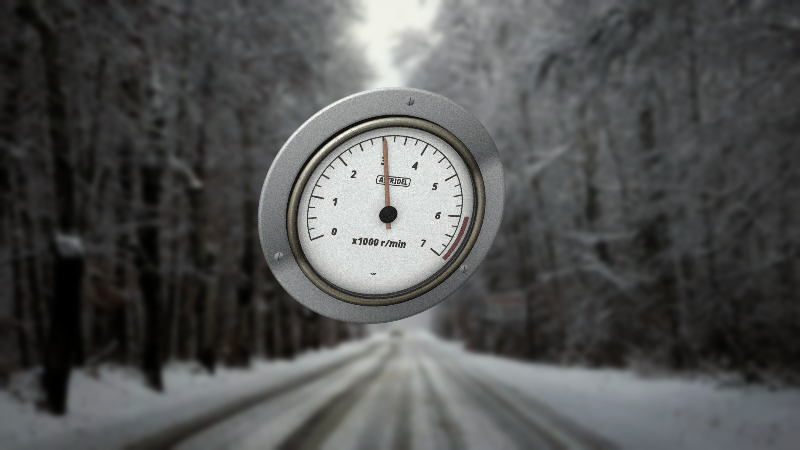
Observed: 3000 rpm
